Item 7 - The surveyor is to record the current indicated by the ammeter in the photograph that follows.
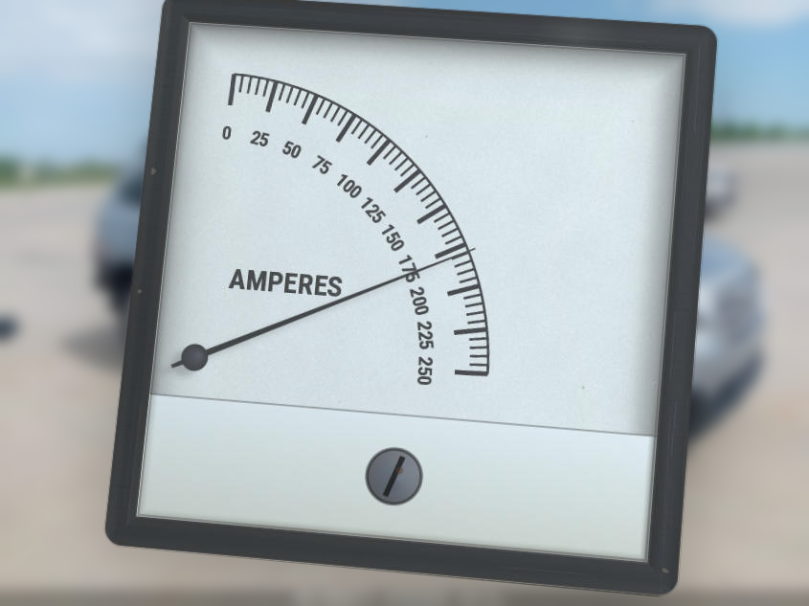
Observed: 180 A
